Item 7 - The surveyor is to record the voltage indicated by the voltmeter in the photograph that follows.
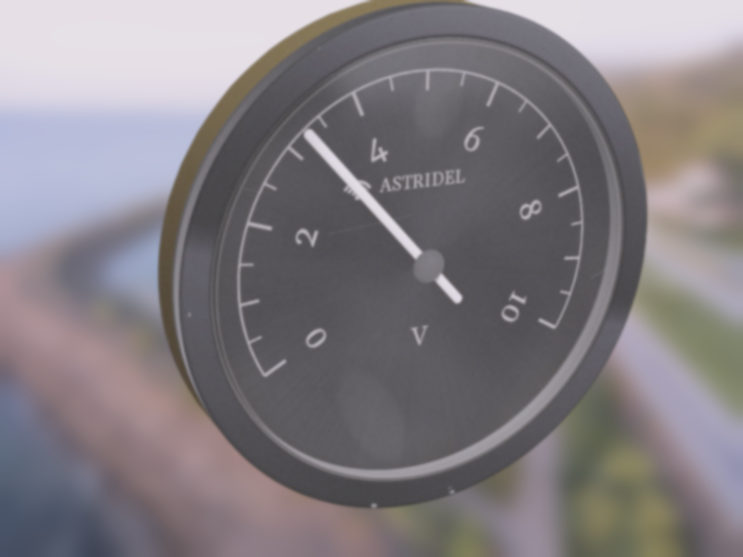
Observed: 3.25 V
